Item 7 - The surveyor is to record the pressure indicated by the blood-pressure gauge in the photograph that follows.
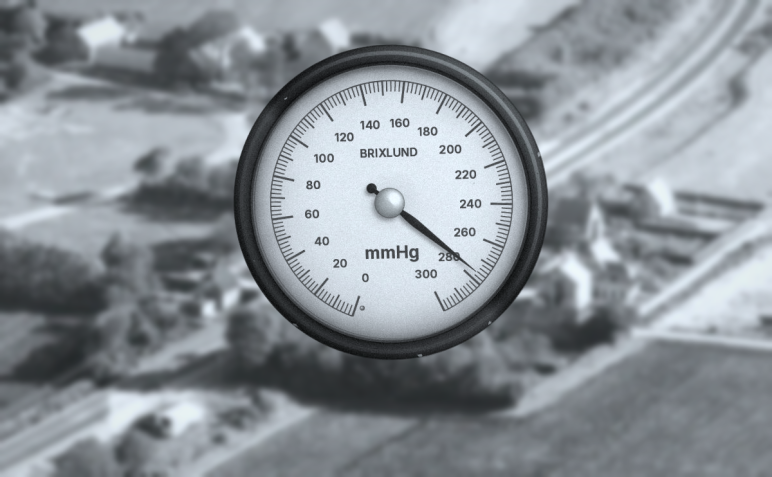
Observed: 276 mmHg
